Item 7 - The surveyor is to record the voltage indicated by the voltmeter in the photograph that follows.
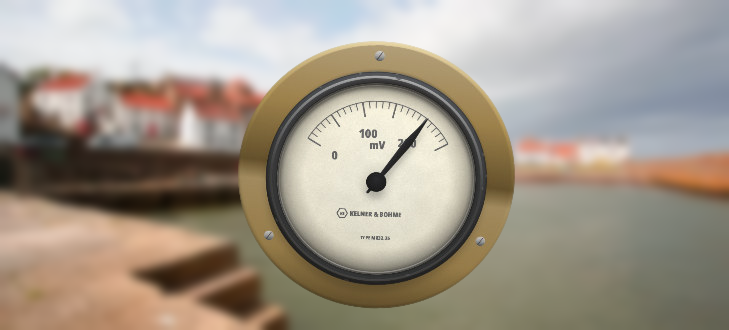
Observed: 200 mV
